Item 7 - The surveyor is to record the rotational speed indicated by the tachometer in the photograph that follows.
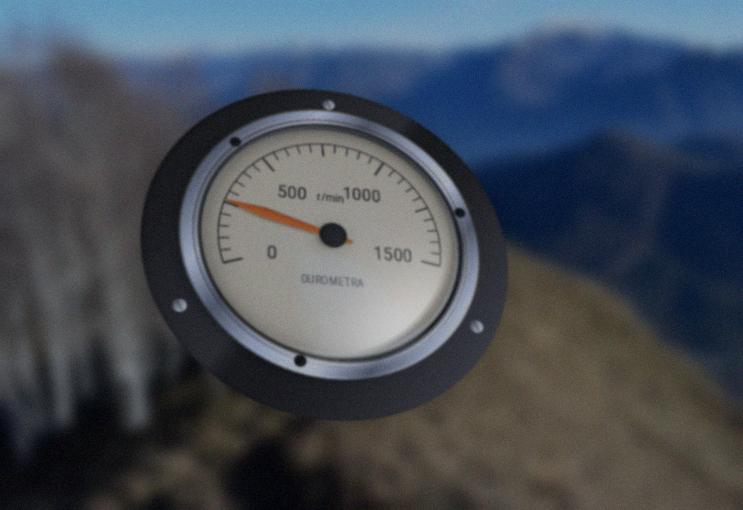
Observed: 250 rpm
